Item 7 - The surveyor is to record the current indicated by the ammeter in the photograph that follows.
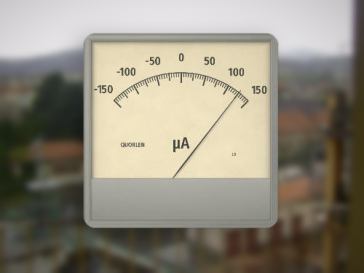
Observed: 125 µA
